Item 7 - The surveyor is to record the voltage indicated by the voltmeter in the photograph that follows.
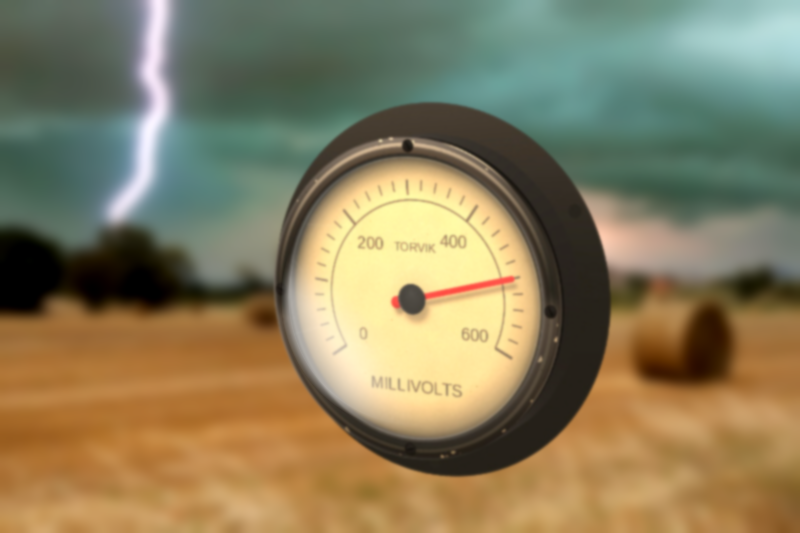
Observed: 500 mV
